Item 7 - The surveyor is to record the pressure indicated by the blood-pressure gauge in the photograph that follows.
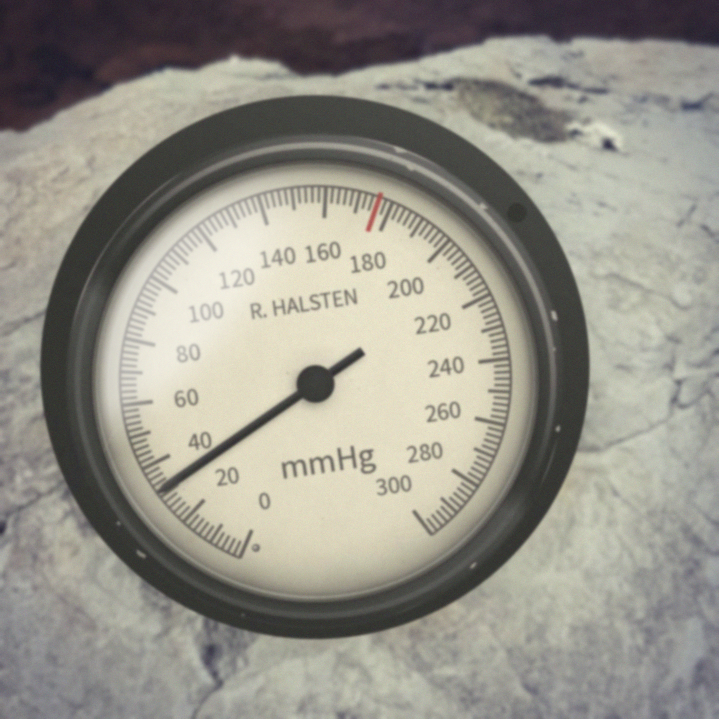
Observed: 32 mmHg
